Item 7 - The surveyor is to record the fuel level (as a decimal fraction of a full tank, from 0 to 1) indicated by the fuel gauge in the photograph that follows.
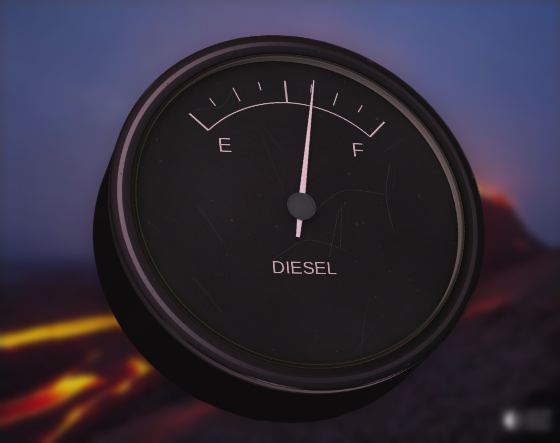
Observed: 0.625
